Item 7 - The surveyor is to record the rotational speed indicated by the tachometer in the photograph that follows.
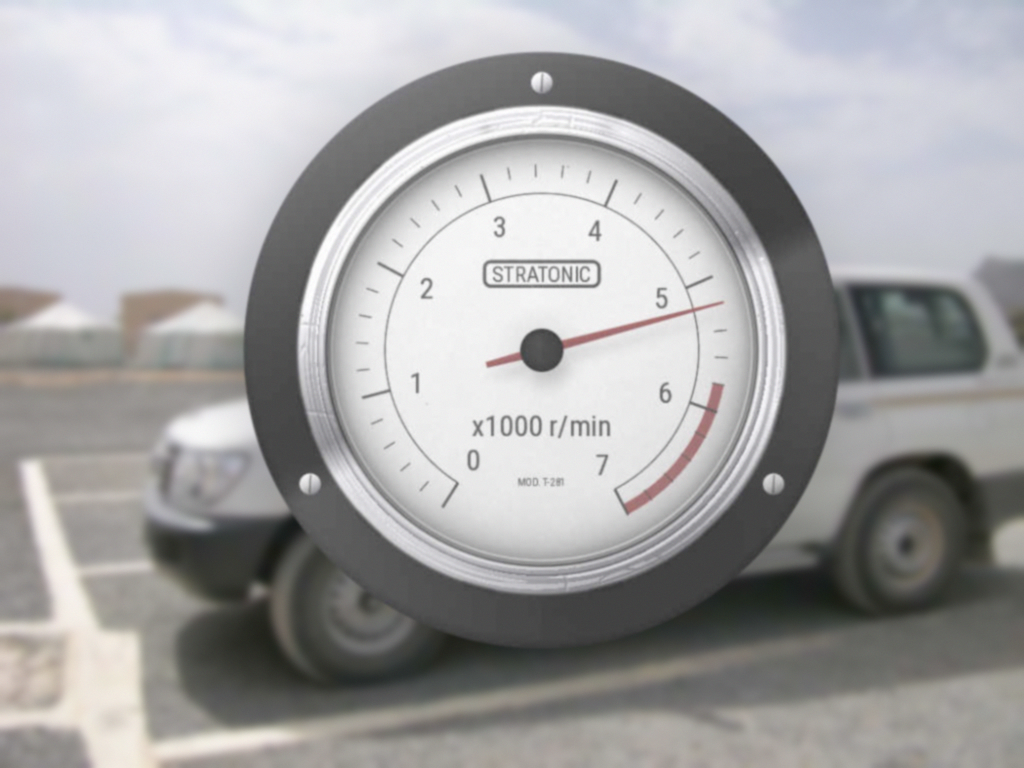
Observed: 5200 rpm
